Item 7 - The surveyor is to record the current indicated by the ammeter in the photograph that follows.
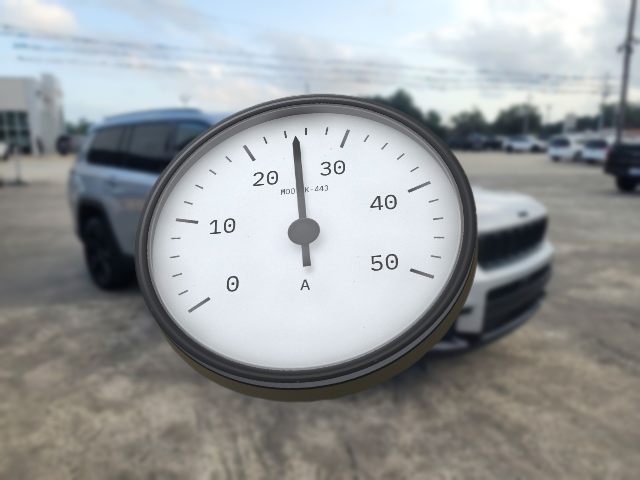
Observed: 25 A
